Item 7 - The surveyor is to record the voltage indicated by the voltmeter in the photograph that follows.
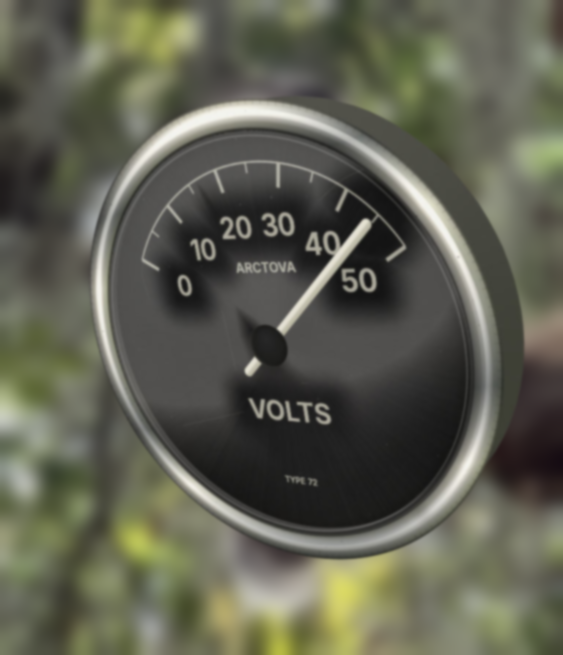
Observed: 45 V
